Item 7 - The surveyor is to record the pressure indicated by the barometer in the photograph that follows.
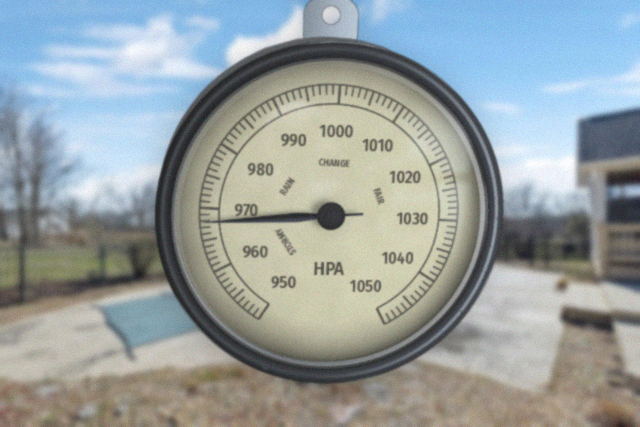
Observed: 968 hPa
